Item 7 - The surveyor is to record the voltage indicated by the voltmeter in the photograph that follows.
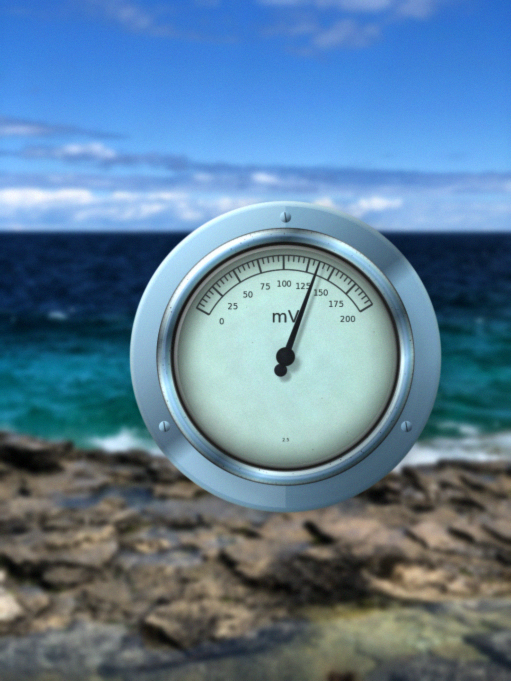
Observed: 135 mV
